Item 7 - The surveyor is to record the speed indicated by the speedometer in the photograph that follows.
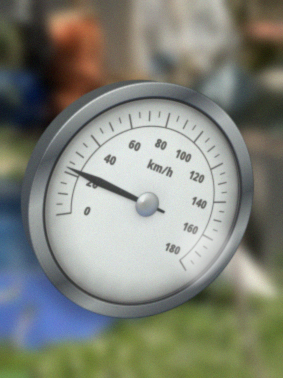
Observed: 22.5 km/h
